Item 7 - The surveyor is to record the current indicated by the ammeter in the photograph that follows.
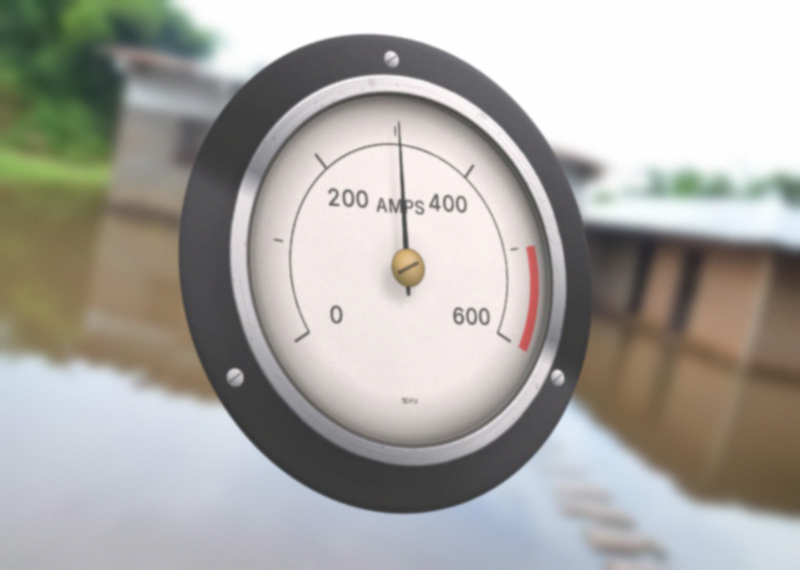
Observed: 300 A
